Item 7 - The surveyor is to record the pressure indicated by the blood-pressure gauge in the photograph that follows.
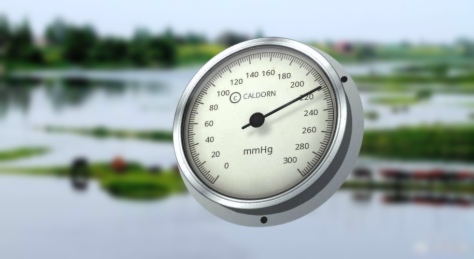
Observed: 220 mmHg
